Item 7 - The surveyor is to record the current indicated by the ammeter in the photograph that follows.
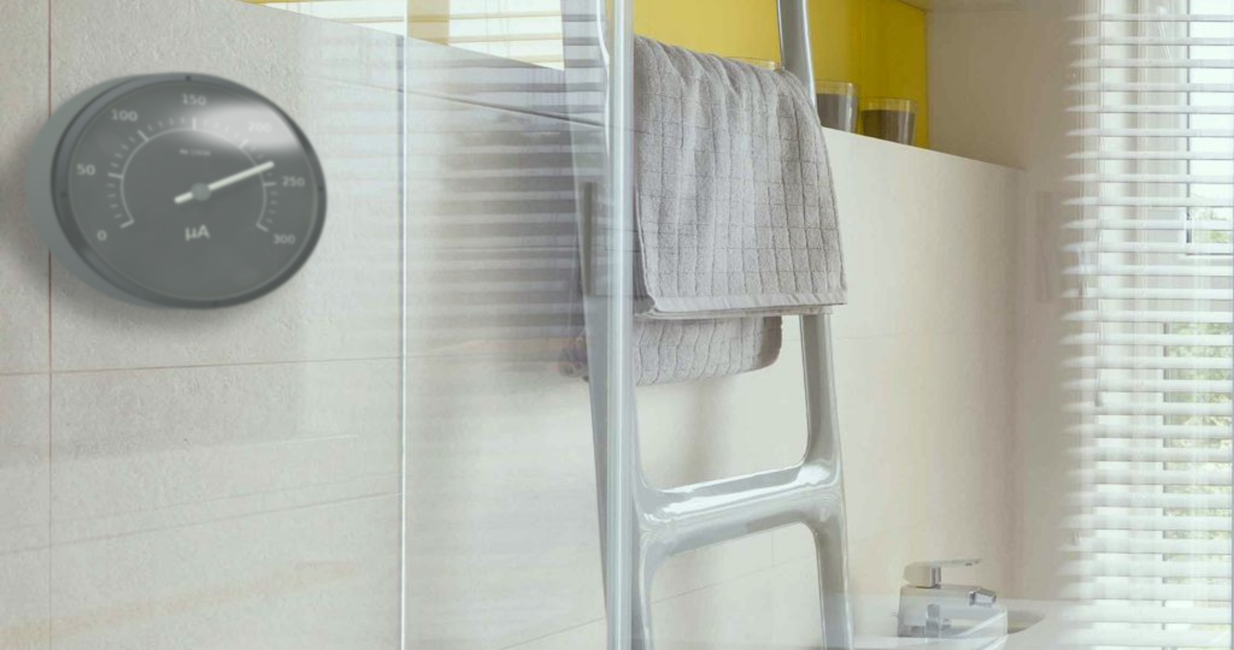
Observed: 230 µA
